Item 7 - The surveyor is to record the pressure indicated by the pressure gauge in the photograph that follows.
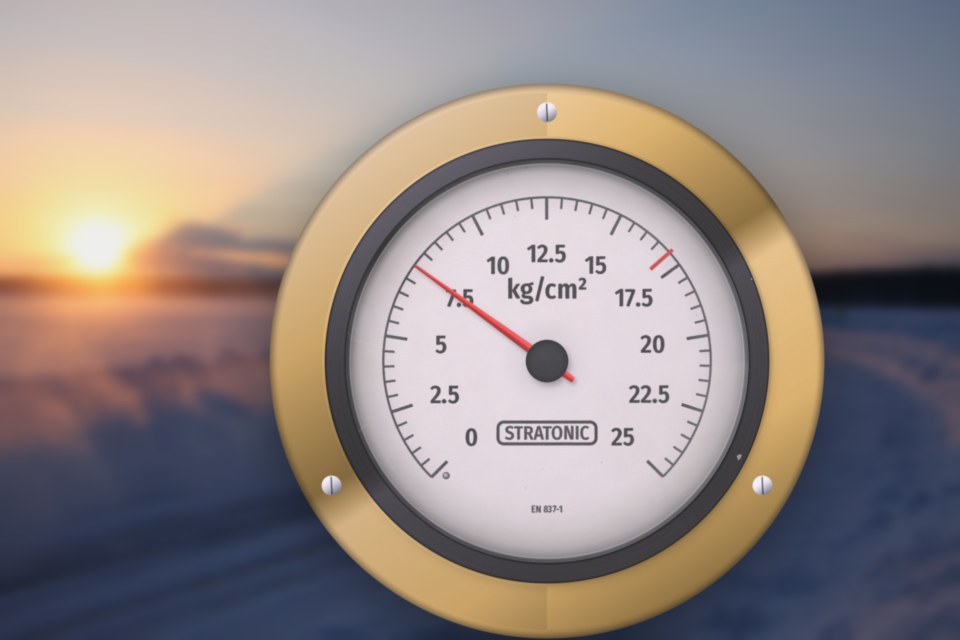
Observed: 7.5 kg/cm²
